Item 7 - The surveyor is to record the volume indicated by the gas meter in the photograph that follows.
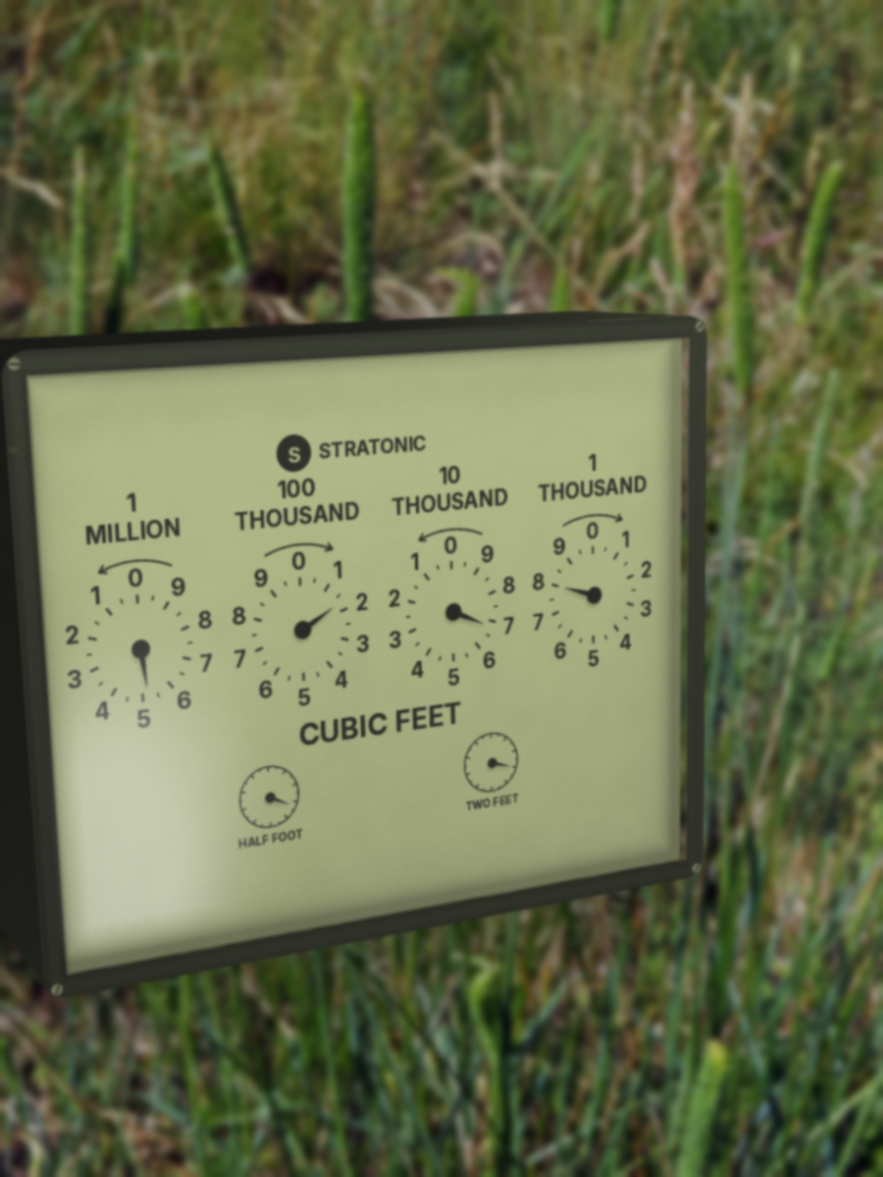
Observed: 516800 ft³
